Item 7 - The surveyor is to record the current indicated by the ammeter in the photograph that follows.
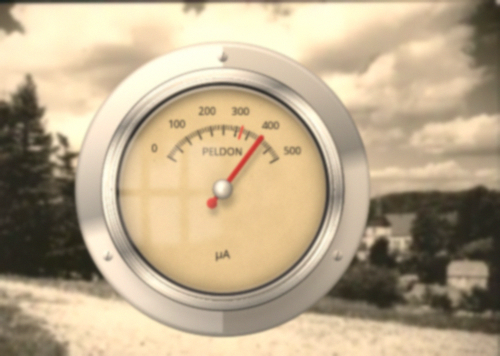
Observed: 400 µA
